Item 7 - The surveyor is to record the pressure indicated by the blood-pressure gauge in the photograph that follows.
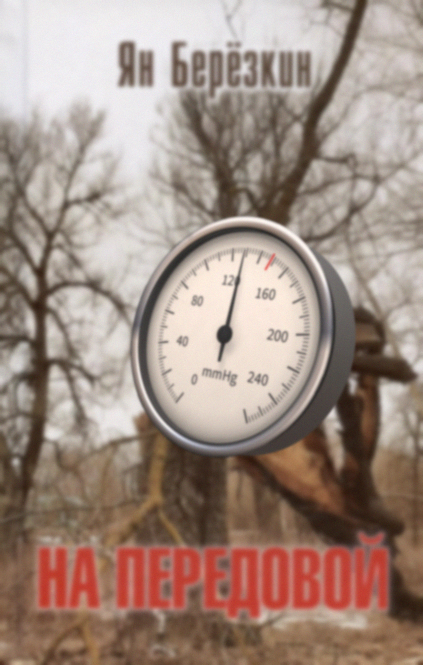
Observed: 130 mmHg
